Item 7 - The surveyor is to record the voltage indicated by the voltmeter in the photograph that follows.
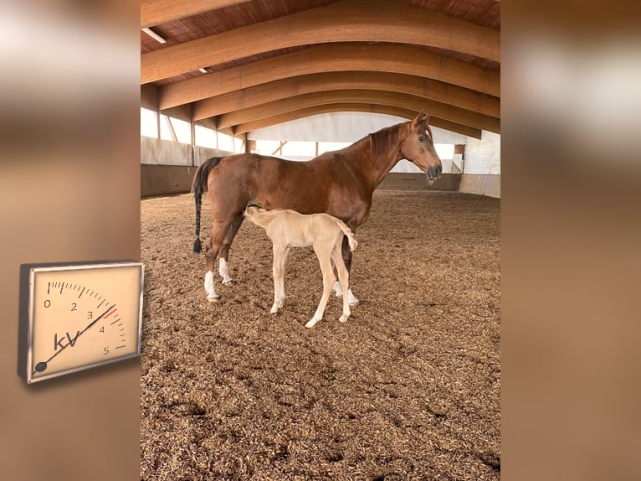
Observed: 3.4 kV
